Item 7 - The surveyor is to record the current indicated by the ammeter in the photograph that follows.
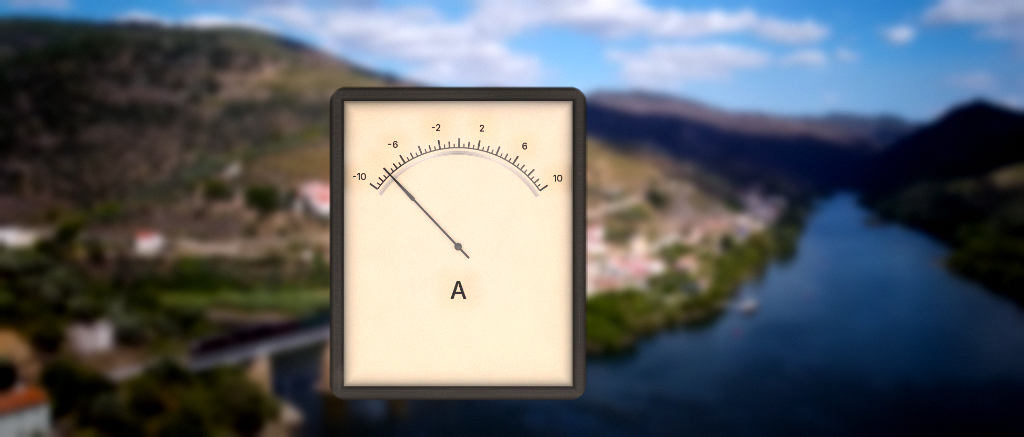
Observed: -8 A
